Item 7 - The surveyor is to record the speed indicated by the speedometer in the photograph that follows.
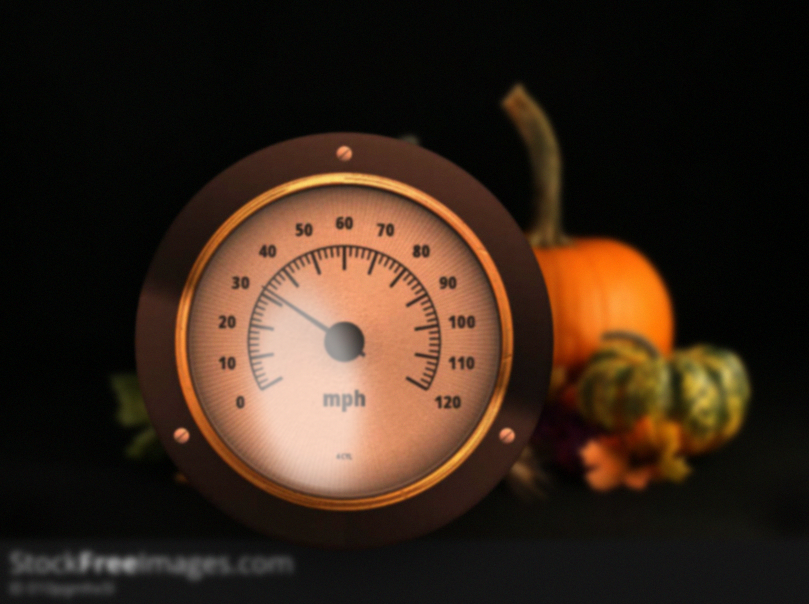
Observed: 32 mph
